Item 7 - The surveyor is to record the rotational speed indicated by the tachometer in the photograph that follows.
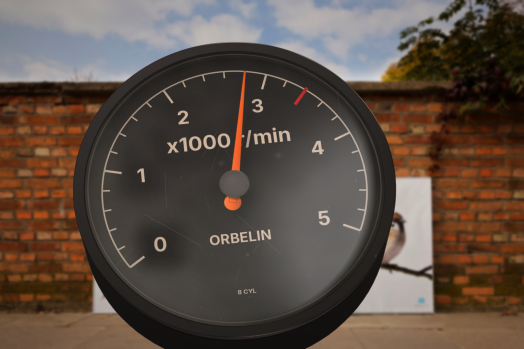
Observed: 2800 rpm
